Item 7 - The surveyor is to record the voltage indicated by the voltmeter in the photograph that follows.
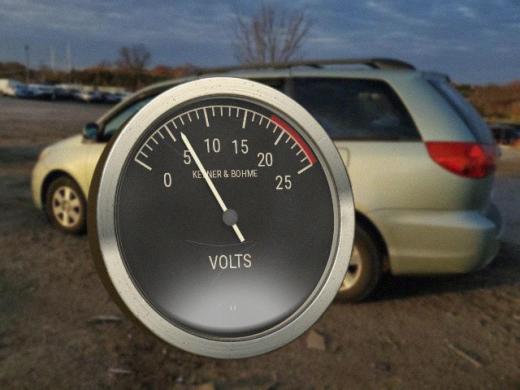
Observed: 6 V
